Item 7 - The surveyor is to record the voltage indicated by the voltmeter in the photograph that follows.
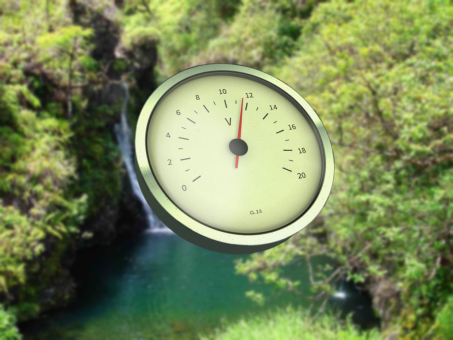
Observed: 11.5 V
